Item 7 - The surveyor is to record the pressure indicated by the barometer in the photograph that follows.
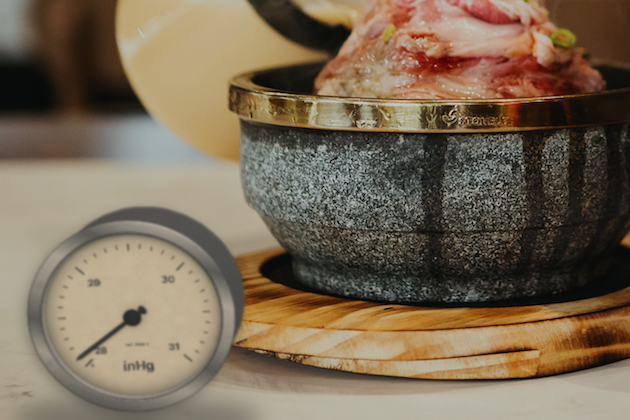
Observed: 28.1 inHg
